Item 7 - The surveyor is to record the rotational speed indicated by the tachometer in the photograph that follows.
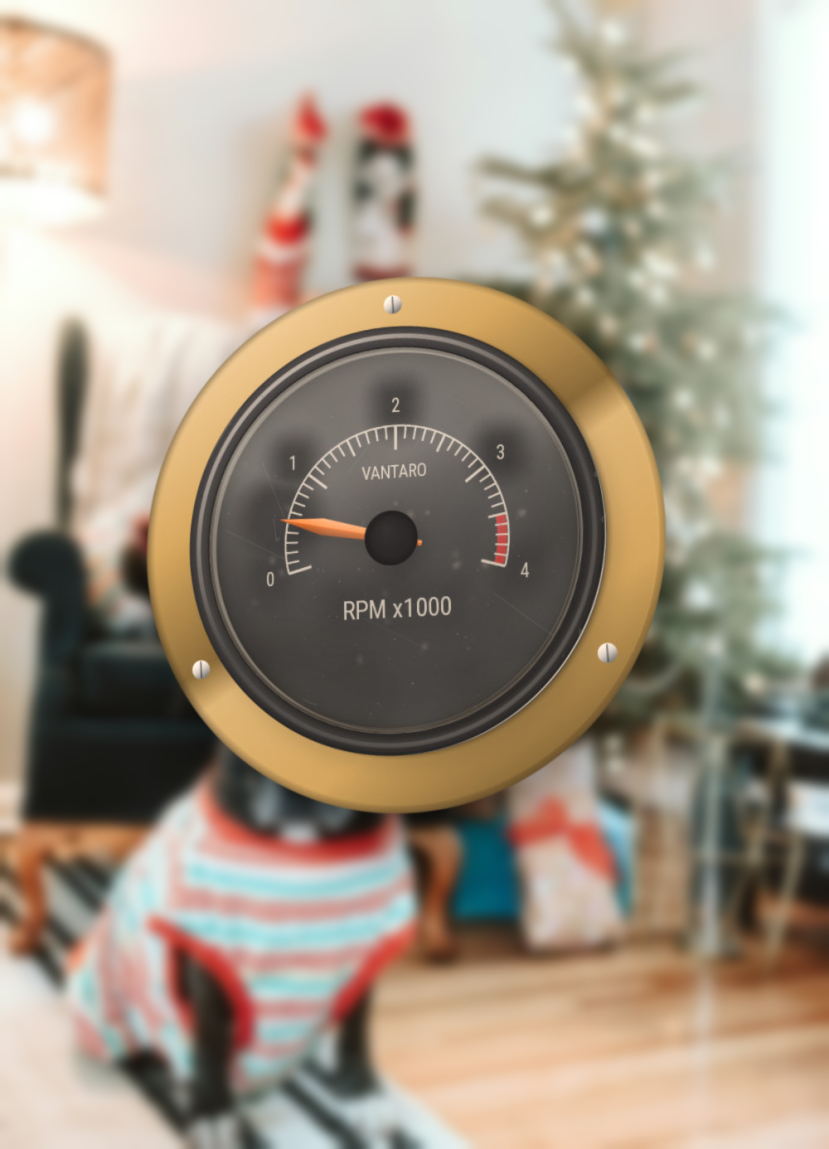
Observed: 500 rpm
